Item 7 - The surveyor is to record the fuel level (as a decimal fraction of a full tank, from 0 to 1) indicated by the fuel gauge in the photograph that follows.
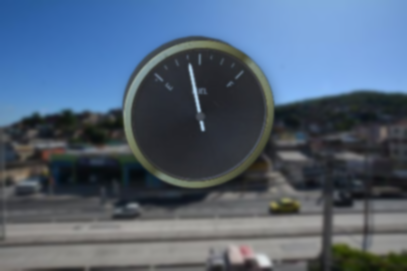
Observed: 0.375
